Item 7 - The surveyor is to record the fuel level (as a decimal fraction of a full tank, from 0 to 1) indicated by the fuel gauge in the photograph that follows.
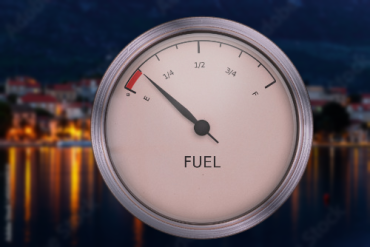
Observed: 0.125
